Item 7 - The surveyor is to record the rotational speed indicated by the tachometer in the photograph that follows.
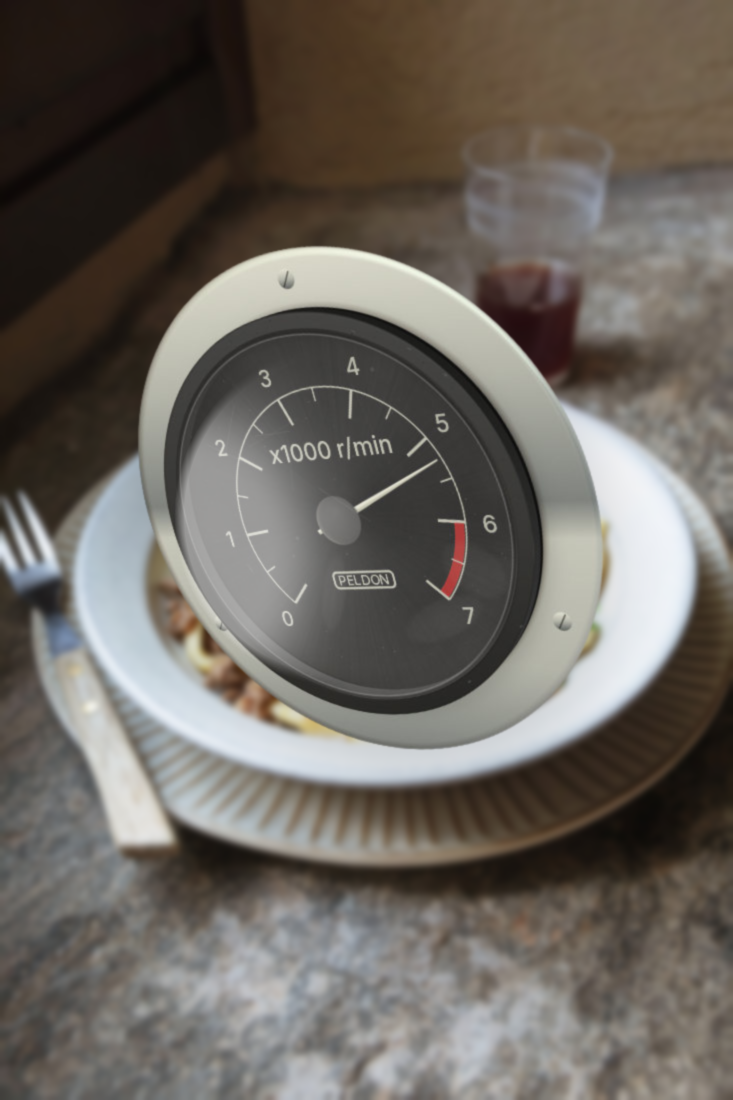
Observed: 5250 rpm
